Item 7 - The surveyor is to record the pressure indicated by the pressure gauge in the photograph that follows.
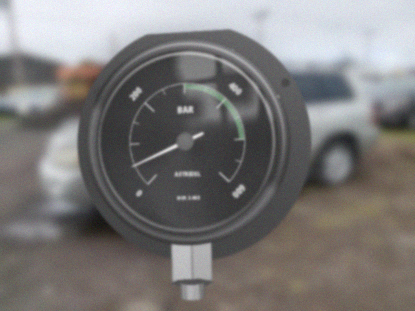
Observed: 50 bar
